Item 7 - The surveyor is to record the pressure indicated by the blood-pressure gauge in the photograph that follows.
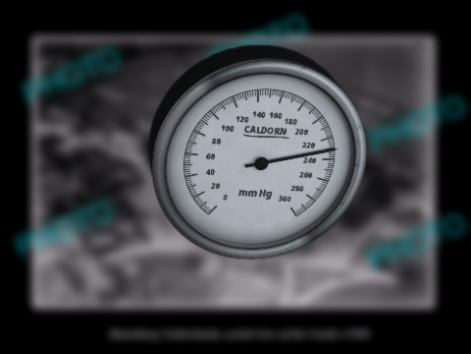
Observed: 230 mmHg
